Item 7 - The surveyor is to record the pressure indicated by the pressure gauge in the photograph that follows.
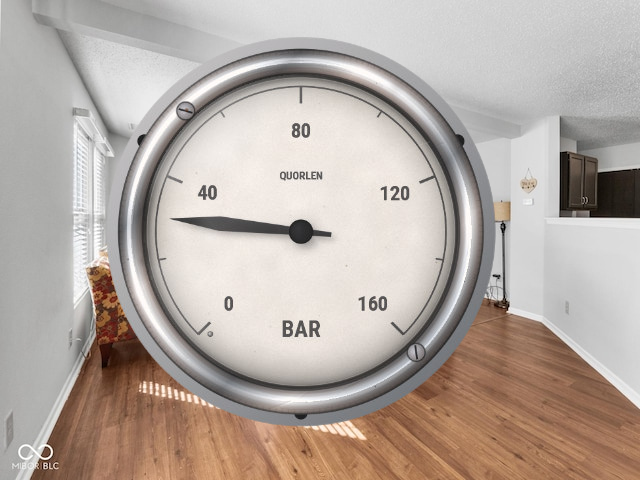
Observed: 30 bar
